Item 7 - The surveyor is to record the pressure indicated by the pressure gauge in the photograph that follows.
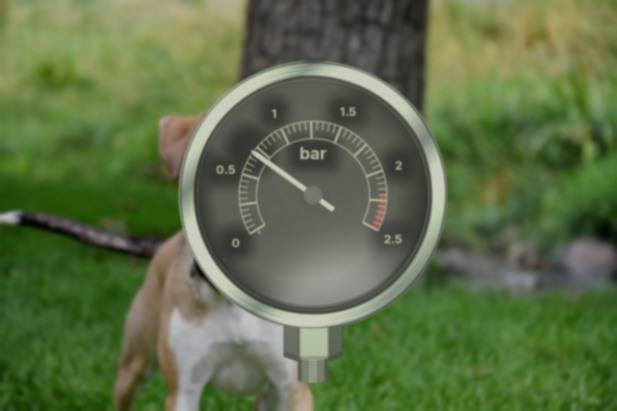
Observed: 0.7 bar
